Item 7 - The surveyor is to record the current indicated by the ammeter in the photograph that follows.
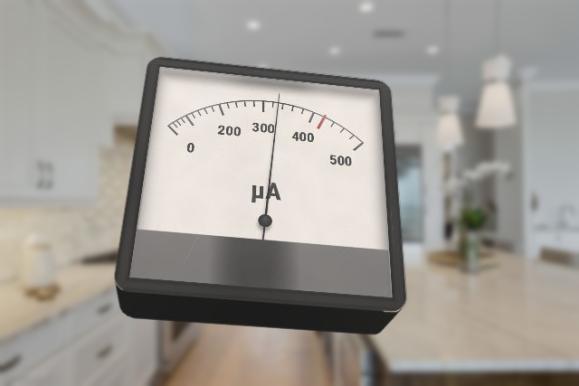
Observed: 330 µA
